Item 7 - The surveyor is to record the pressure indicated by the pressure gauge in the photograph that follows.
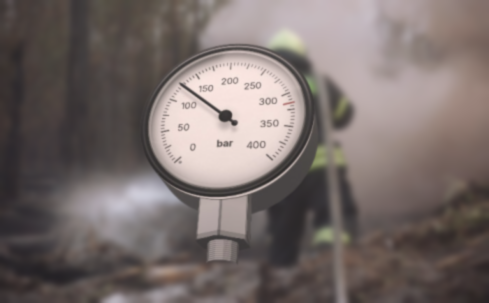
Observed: 125 bar
